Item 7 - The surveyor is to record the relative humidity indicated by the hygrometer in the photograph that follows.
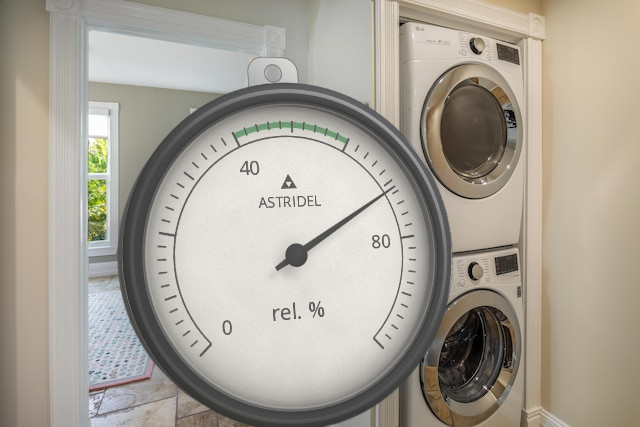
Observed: 71 %
